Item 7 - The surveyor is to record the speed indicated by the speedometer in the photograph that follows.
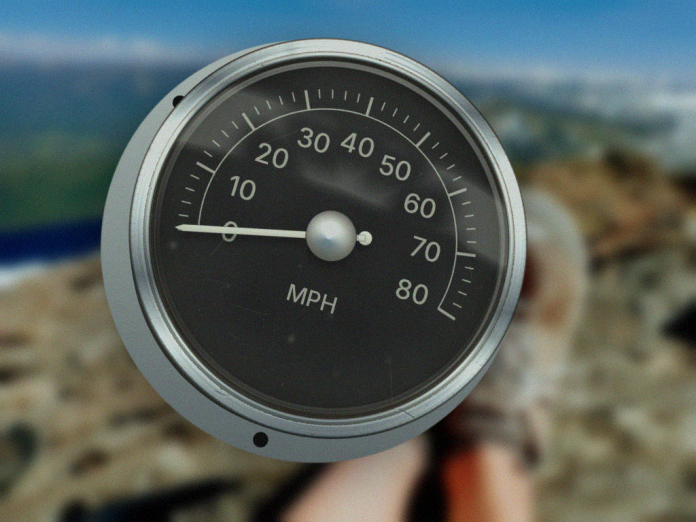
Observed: 0 mph
